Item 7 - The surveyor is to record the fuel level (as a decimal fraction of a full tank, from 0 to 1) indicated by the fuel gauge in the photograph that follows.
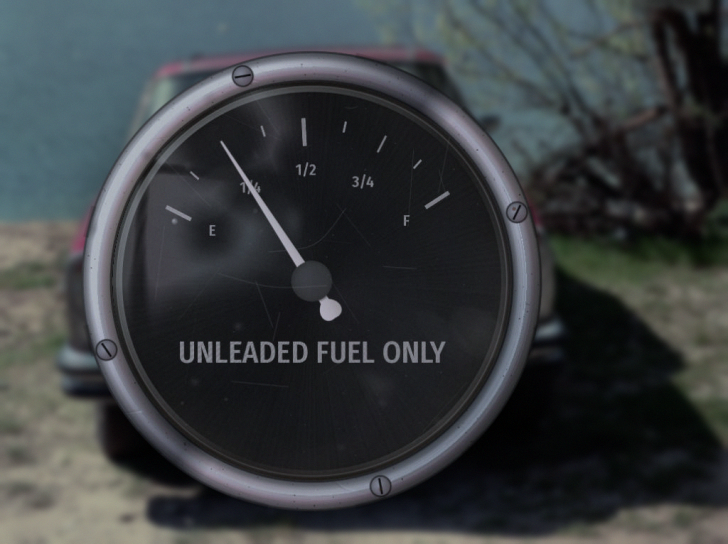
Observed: 0.25
